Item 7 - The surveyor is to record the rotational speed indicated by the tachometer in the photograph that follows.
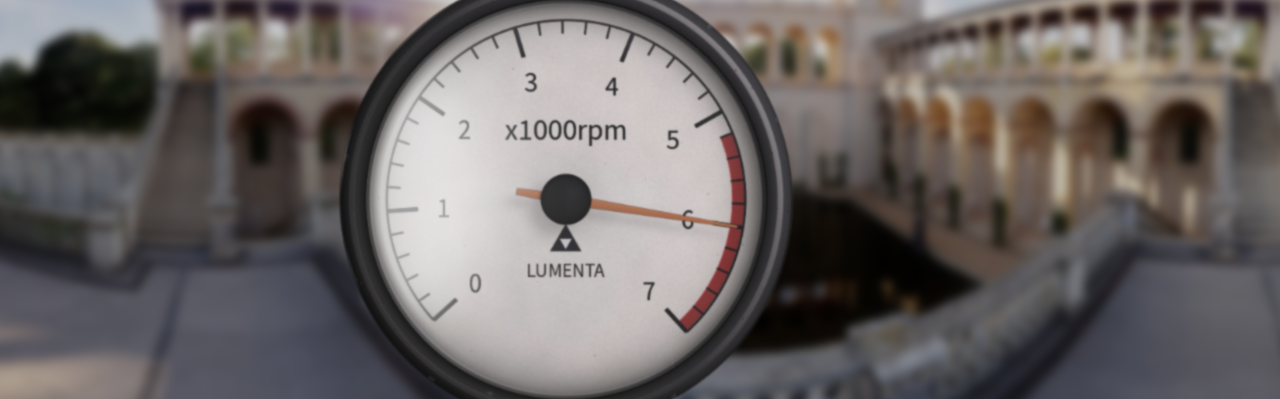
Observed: 6000 rpm
